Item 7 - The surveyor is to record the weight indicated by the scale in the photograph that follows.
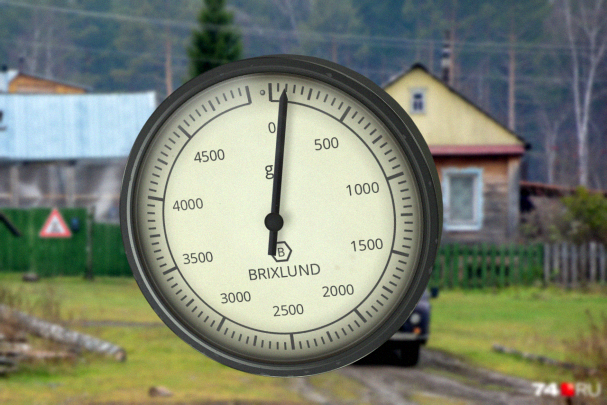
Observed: 100 g
